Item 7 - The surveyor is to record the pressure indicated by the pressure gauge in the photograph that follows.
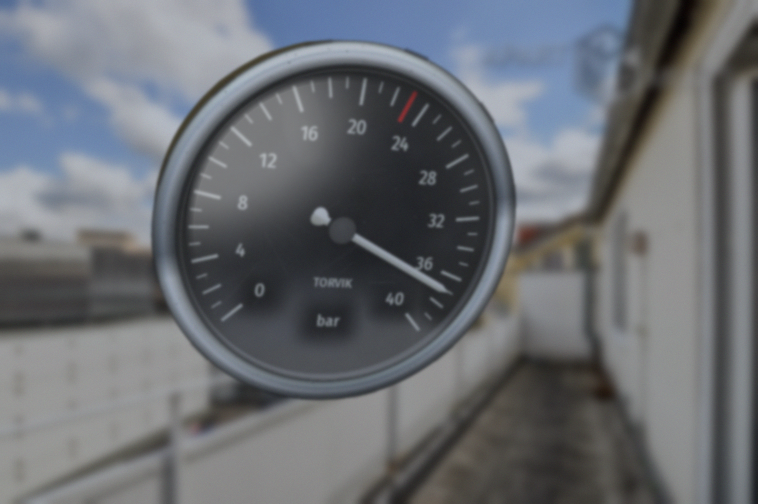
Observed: 37 bar
